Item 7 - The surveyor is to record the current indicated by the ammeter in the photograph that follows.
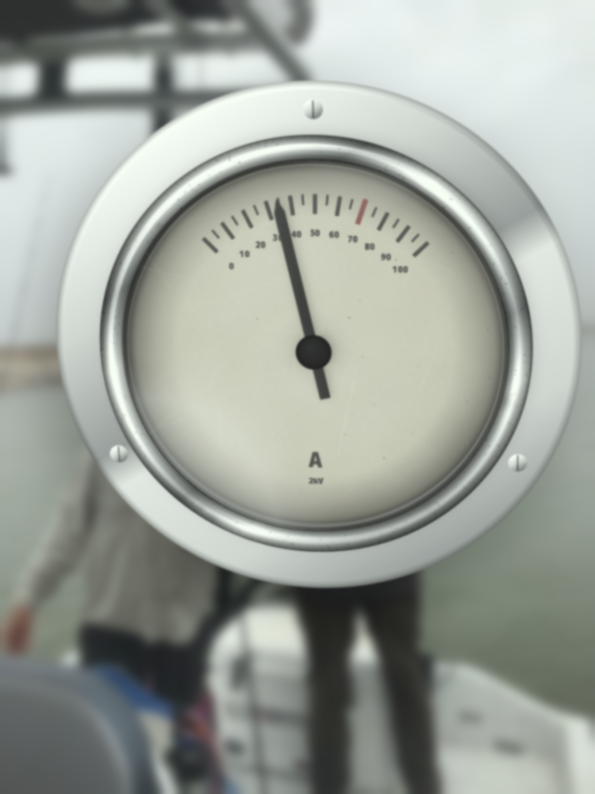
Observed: 35 A
